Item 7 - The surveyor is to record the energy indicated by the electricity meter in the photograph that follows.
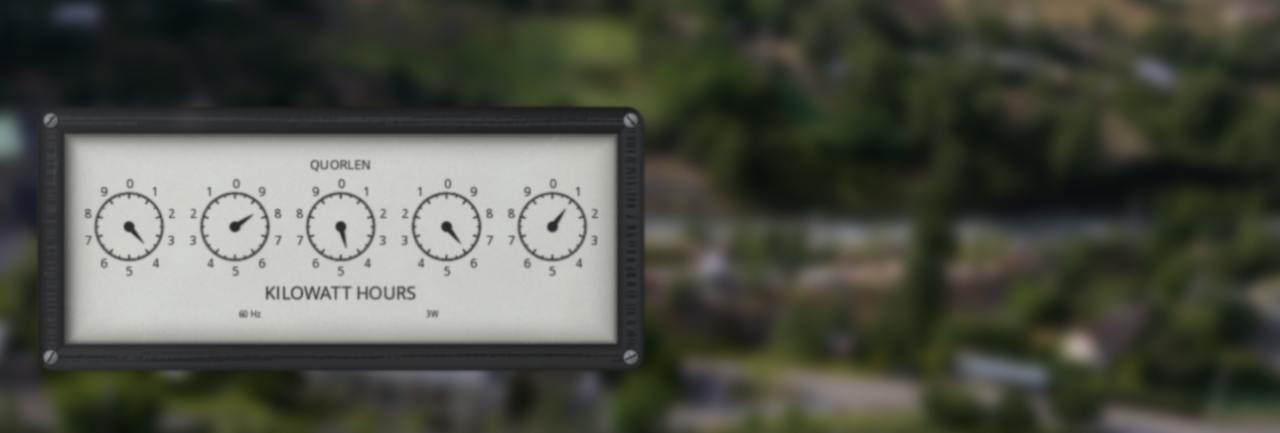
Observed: 38461 kWh
